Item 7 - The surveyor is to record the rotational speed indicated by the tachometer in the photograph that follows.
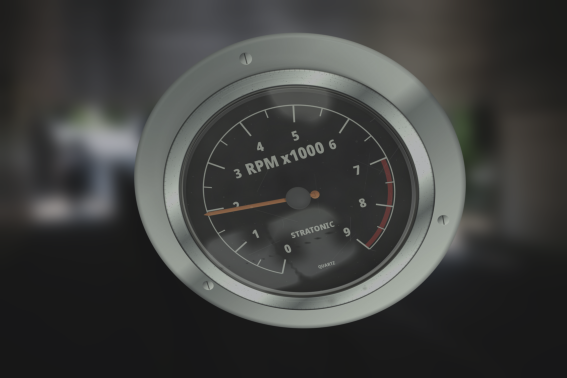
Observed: 2000 rpm
